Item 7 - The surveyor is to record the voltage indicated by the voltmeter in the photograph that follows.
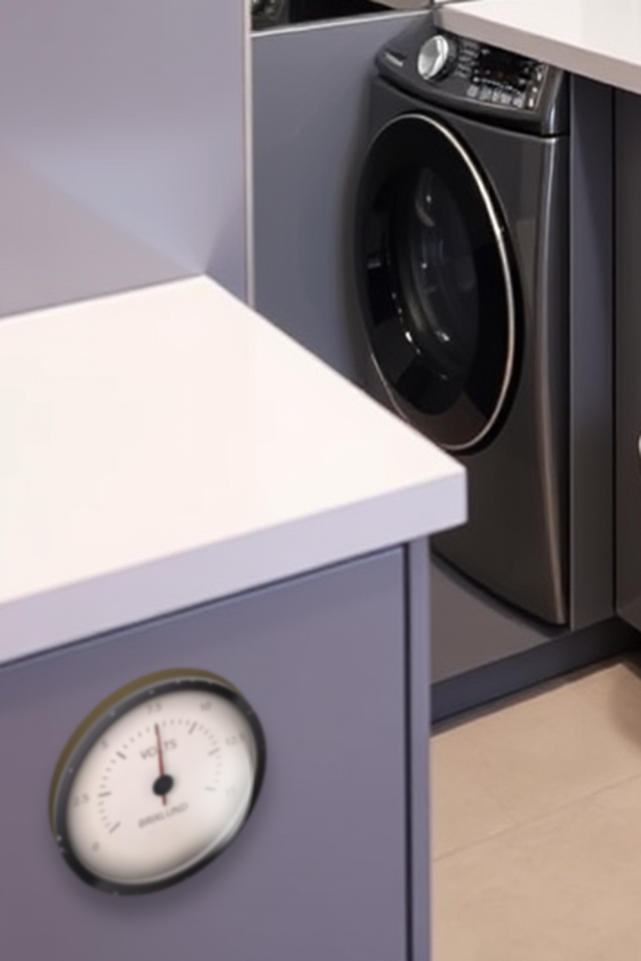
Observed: 7.5 V
